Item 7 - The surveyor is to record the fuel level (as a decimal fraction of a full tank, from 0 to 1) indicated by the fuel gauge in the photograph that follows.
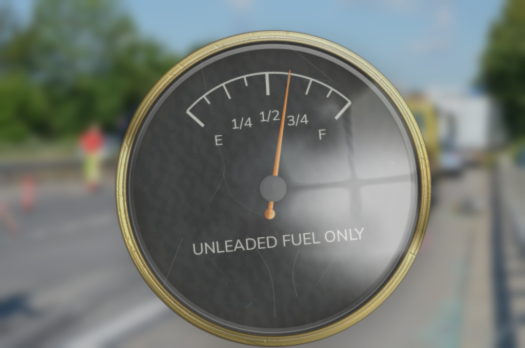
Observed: 0.625
